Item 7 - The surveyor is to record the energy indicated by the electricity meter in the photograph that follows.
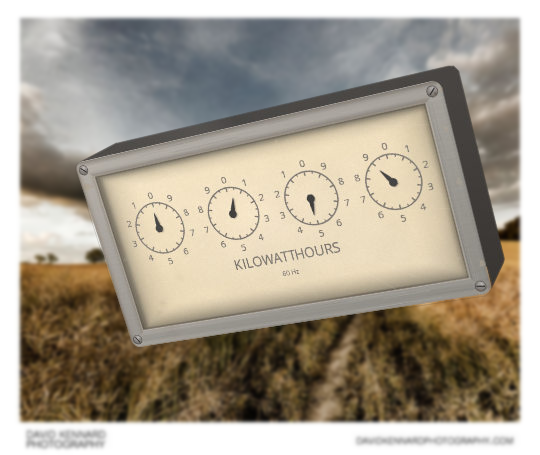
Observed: 49 kWh
